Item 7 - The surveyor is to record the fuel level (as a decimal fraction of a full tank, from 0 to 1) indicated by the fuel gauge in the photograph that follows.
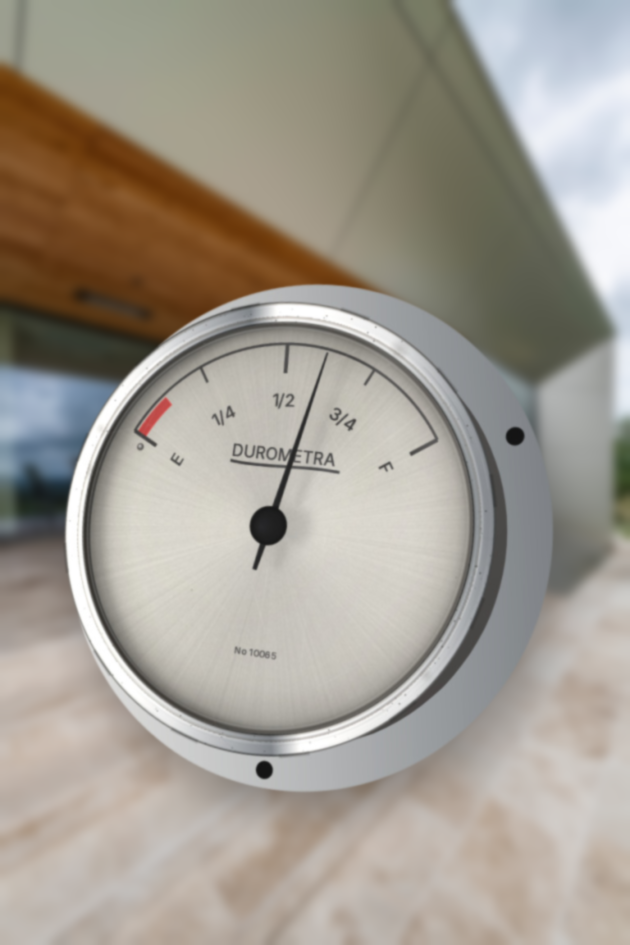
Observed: 0.625
